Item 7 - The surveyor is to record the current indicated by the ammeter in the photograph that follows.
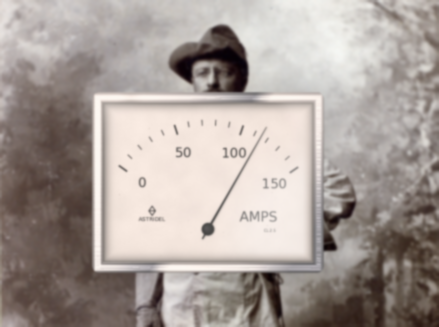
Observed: 115 A
